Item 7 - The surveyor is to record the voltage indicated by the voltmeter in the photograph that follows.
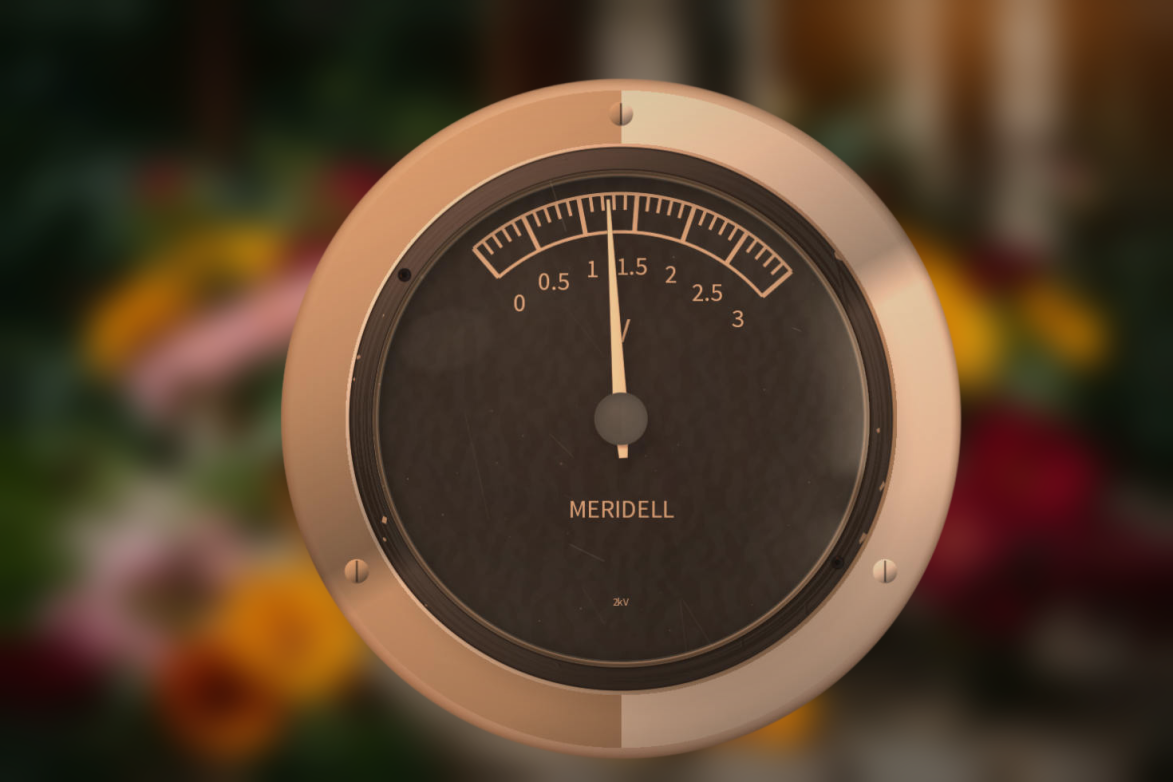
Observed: 1.25 V
